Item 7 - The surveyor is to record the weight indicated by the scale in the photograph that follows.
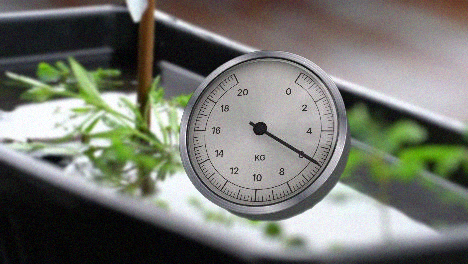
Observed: 6 kg
